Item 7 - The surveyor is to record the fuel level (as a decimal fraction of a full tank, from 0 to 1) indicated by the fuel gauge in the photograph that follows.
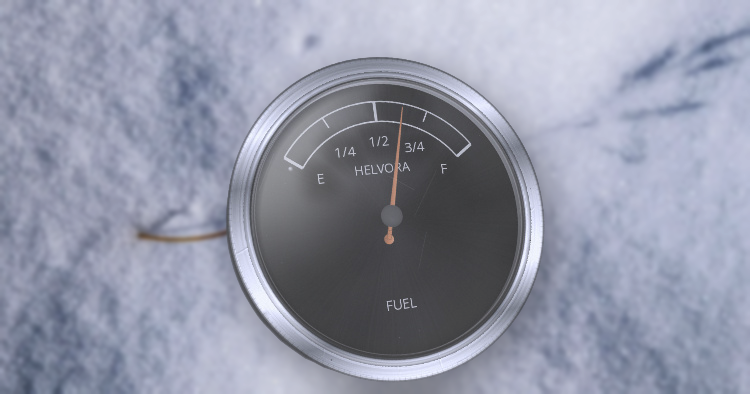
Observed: 0.625
